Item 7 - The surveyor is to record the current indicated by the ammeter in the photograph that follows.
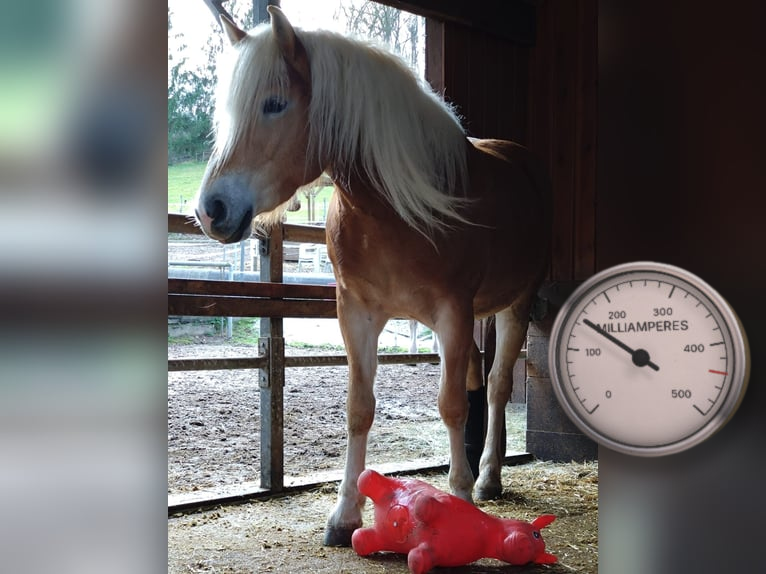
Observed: 150 mA
